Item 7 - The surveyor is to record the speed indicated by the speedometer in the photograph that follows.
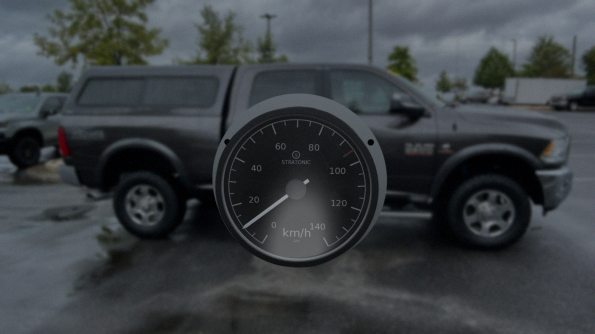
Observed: 10 km/h
